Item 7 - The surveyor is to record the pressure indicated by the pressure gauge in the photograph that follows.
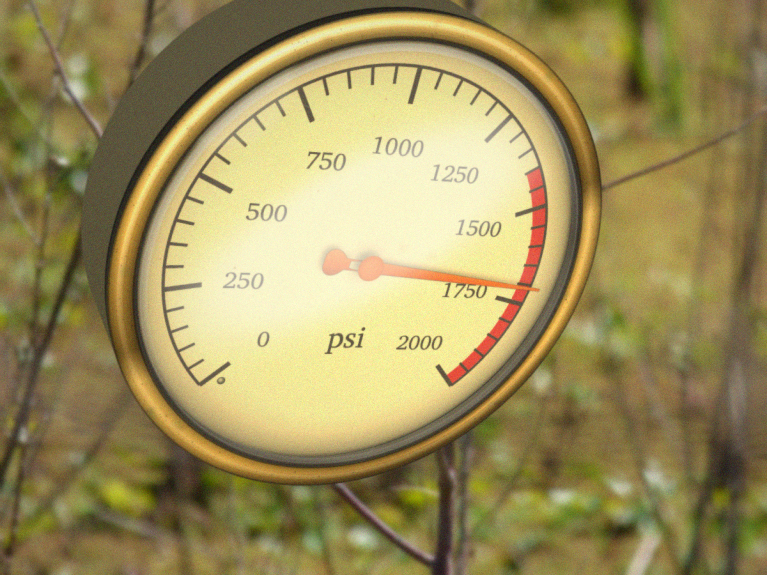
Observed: 1700 psi
